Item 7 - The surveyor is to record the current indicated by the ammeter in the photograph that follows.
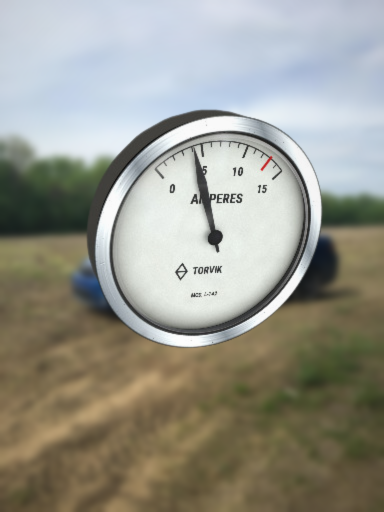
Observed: 4 A
